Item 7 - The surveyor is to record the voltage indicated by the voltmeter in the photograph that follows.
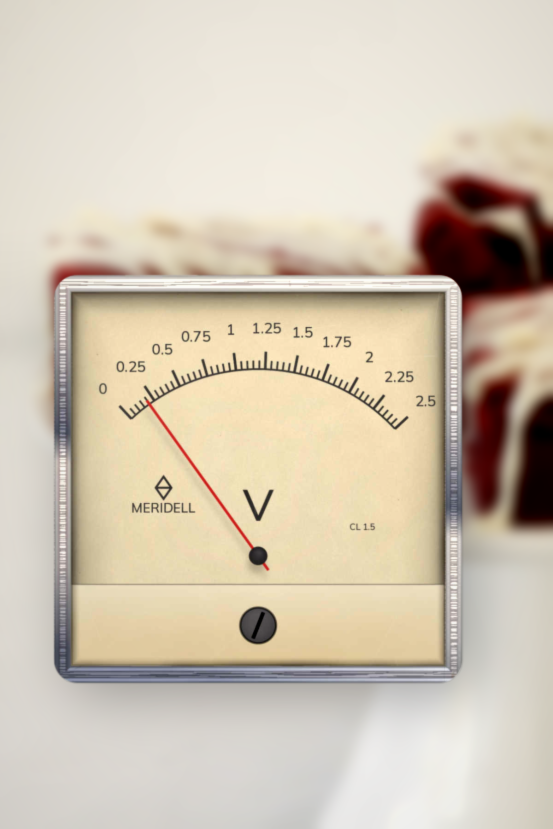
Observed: 0.2 V
